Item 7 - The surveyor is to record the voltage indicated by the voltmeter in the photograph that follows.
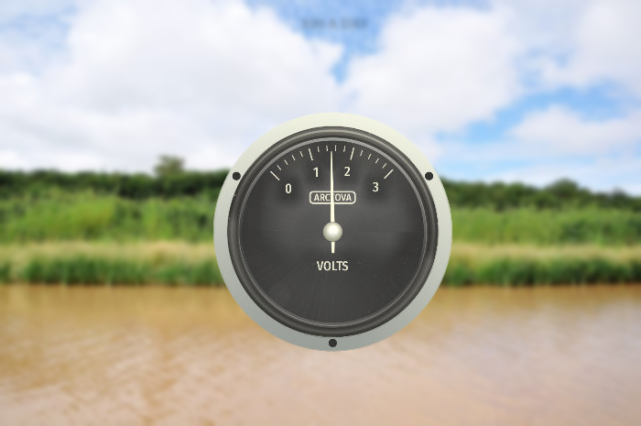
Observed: 1.5 V
